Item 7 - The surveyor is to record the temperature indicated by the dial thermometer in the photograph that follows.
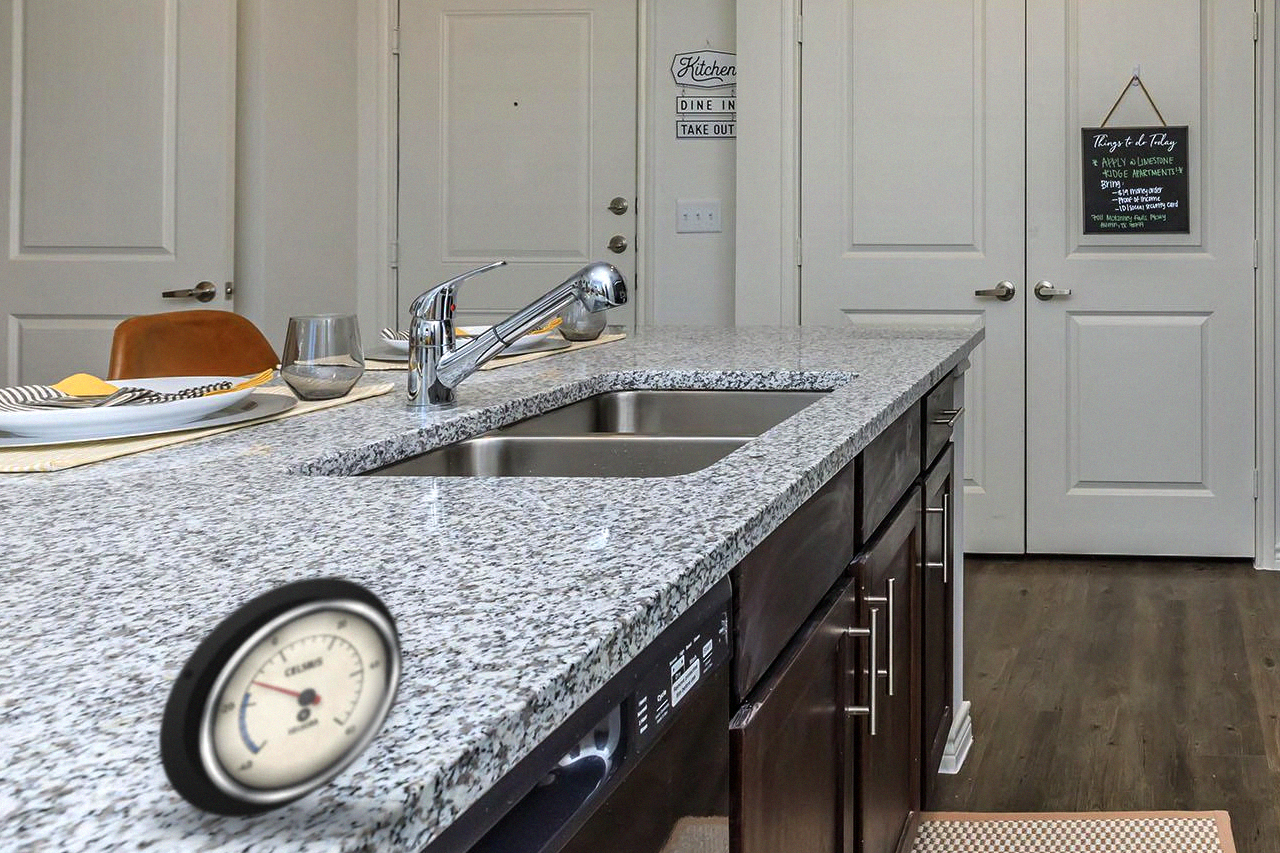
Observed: -12 °C
